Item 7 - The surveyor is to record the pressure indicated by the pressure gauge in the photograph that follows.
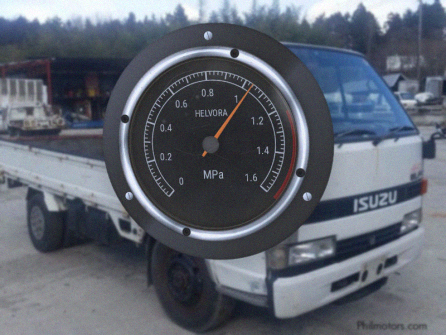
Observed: 1.04 MPa
